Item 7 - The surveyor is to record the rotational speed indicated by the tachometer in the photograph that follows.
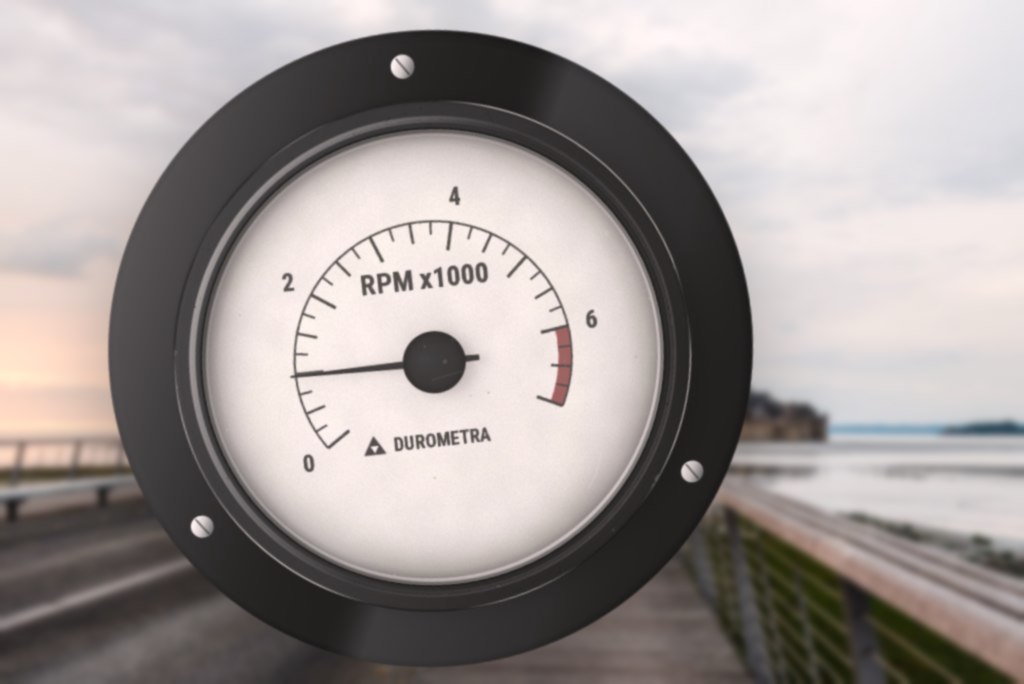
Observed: 1000 rpm
